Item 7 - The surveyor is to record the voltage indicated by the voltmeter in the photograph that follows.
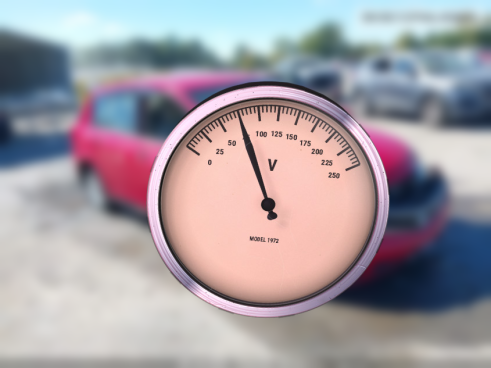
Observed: 75 V
